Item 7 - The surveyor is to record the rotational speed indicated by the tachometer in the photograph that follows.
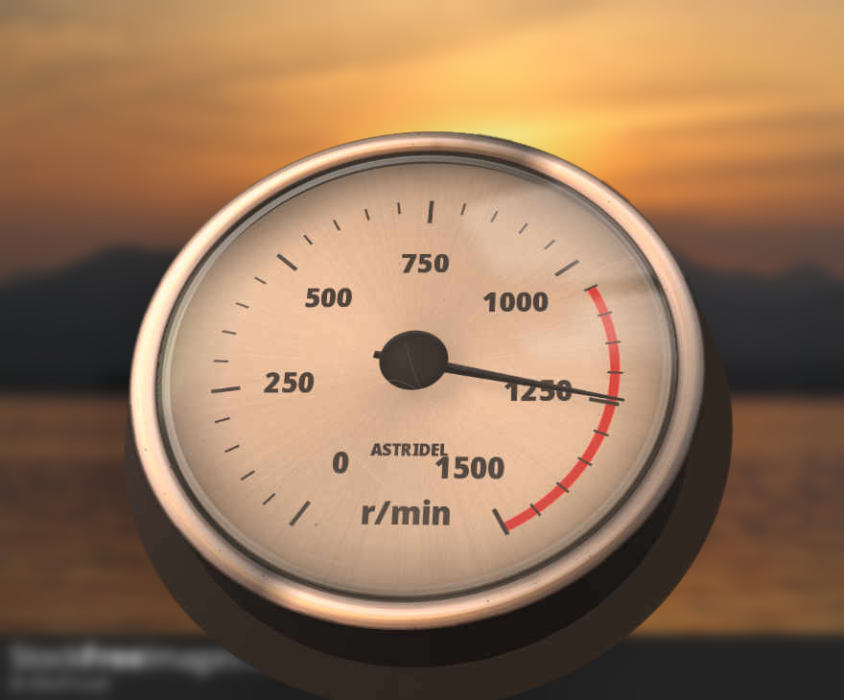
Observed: 1250 rpm
